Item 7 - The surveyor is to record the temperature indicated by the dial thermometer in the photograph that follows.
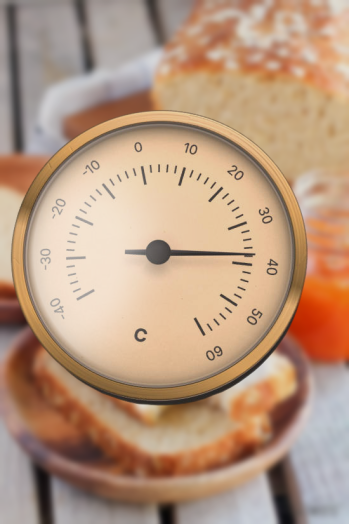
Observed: 38 °C
